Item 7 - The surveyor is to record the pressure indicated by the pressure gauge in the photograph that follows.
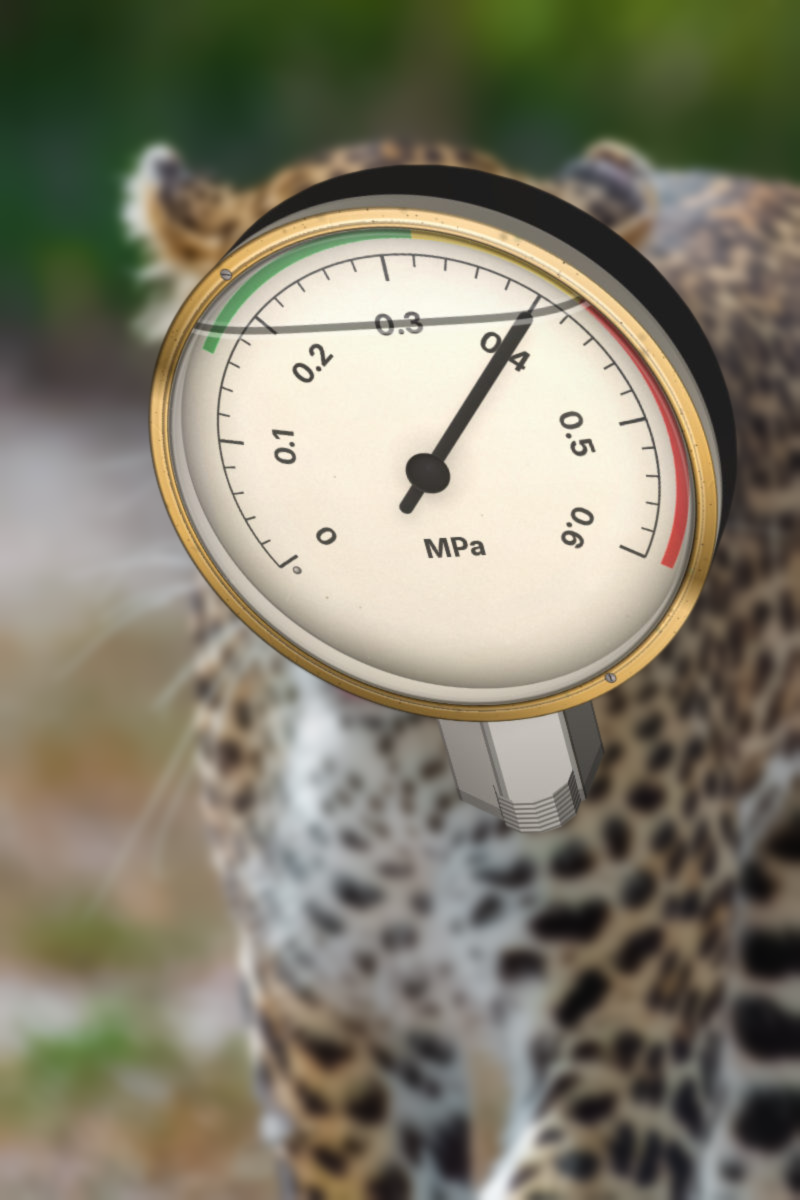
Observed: 0.4 MPa
